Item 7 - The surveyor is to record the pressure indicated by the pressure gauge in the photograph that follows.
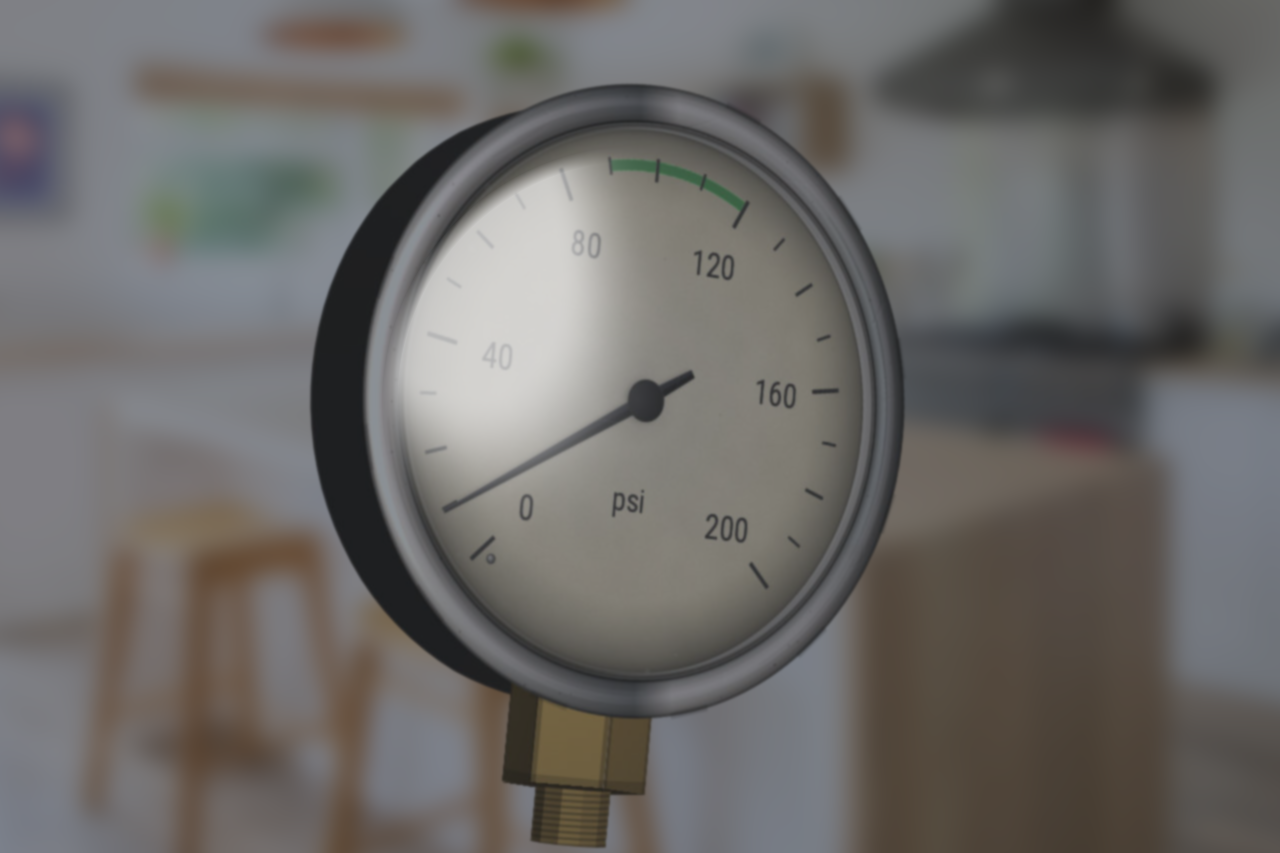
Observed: 10 psi
